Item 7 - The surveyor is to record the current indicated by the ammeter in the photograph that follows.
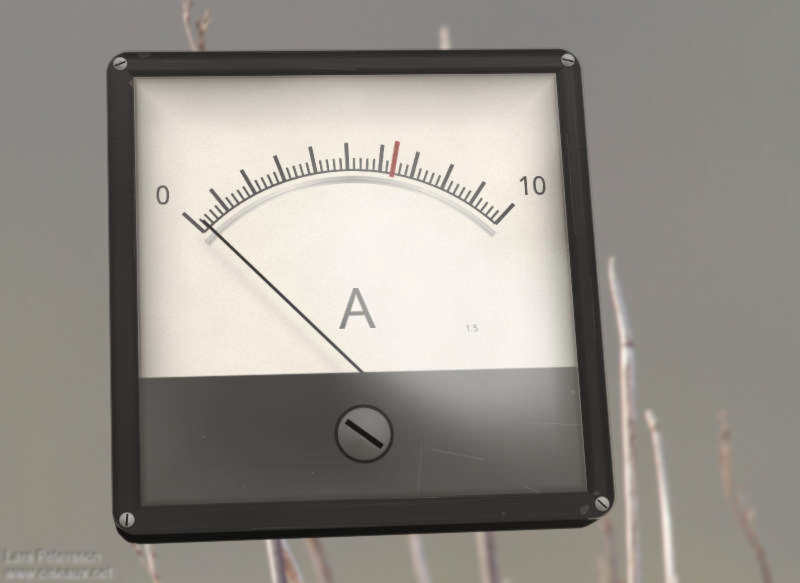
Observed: 0.2 A
